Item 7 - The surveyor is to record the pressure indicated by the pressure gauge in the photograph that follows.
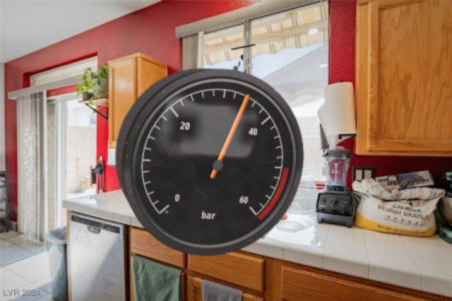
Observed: 34 bar
